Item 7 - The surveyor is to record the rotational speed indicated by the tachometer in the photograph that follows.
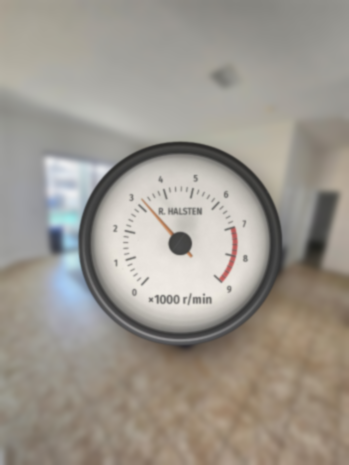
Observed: 3200 rpm
